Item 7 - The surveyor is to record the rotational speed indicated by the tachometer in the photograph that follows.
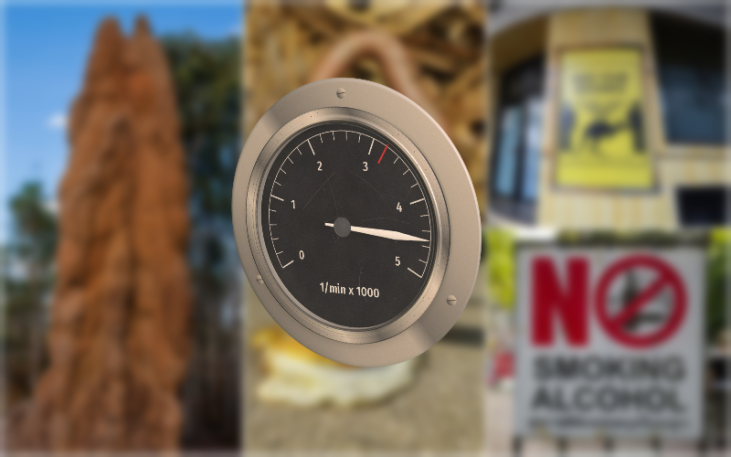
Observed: 4500 rpm
